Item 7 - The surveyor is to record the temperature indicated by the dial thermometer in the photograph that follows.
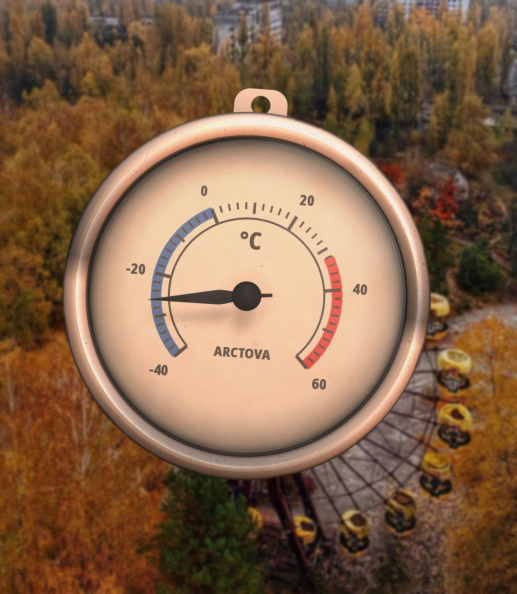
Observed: -26 °C
